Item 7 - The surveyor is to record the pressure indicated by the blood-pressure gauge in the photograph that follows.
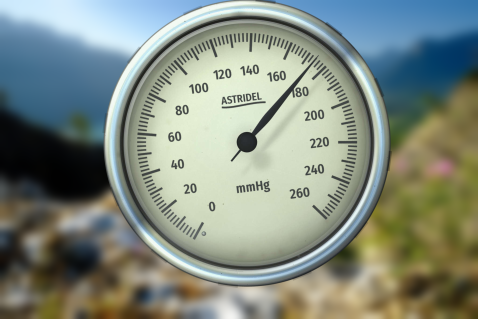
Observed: 174 mmHg
